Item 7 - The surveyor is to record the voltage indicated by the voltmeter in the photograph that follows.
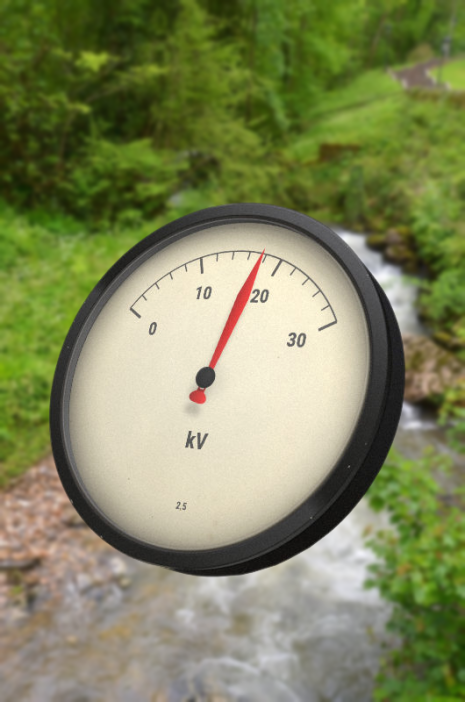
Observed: 18 kV
